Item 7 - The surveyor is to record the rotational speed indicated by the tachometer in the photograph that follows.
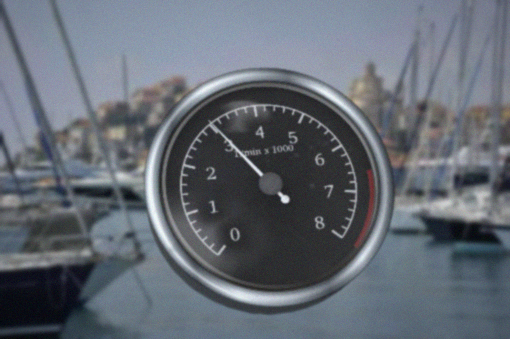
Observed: 3000 rpm
